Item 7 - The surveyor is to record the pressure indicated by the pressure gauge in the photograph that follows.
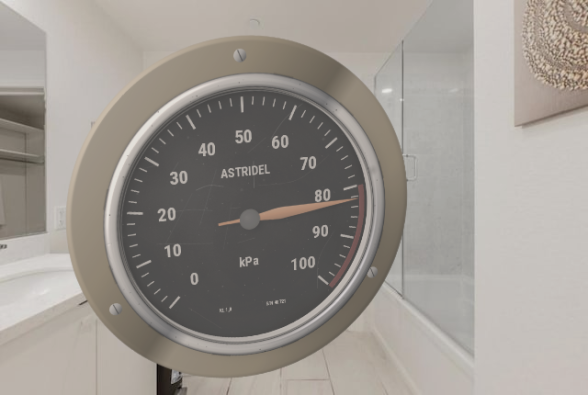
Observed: 82 kPa
